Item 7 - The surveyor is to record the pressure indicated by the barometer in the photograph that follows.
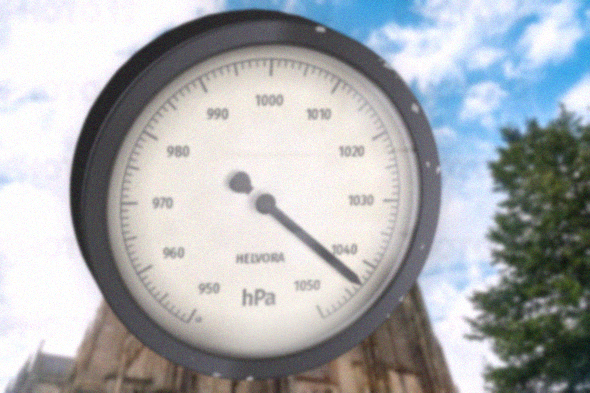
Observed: 1043 hPa
